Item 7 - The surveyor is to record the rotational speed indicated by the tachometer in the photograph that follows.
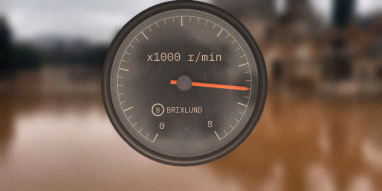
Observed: 6600 rpm
